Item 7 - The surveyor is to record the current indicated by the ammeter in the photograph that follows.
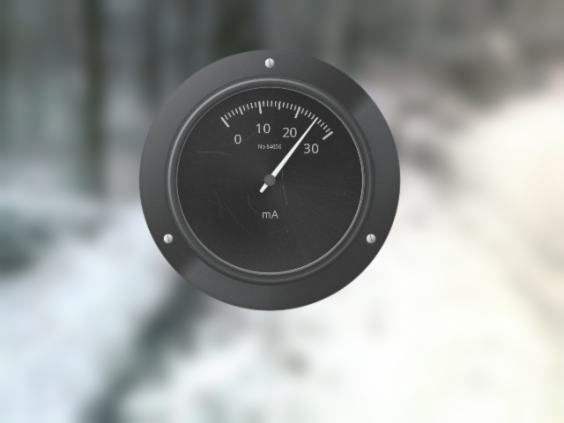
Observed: 25 mA
